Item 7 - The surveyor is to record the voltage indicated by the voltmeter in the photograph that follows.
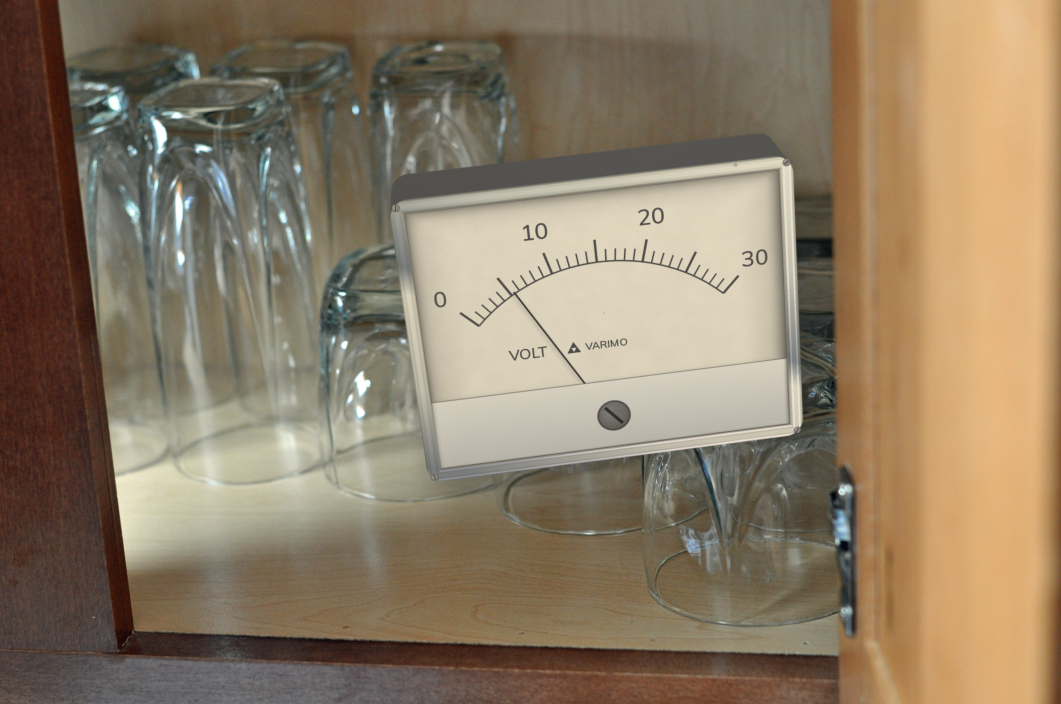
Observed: 5.5 V
